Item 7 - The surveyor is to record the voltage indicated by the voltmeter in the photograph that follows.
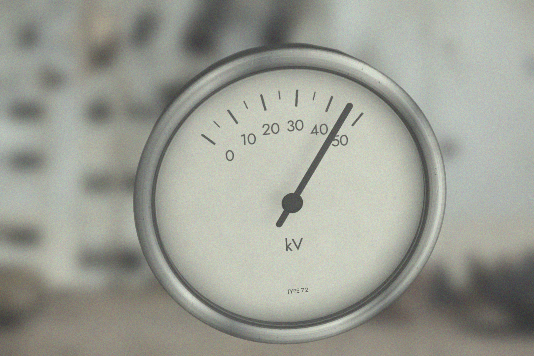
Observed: 45 kV
